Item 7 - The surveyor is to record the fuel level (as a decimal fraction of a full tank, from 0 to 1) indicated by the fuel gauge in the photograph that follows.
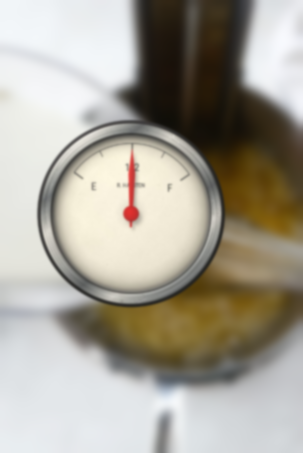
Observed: 0.5
